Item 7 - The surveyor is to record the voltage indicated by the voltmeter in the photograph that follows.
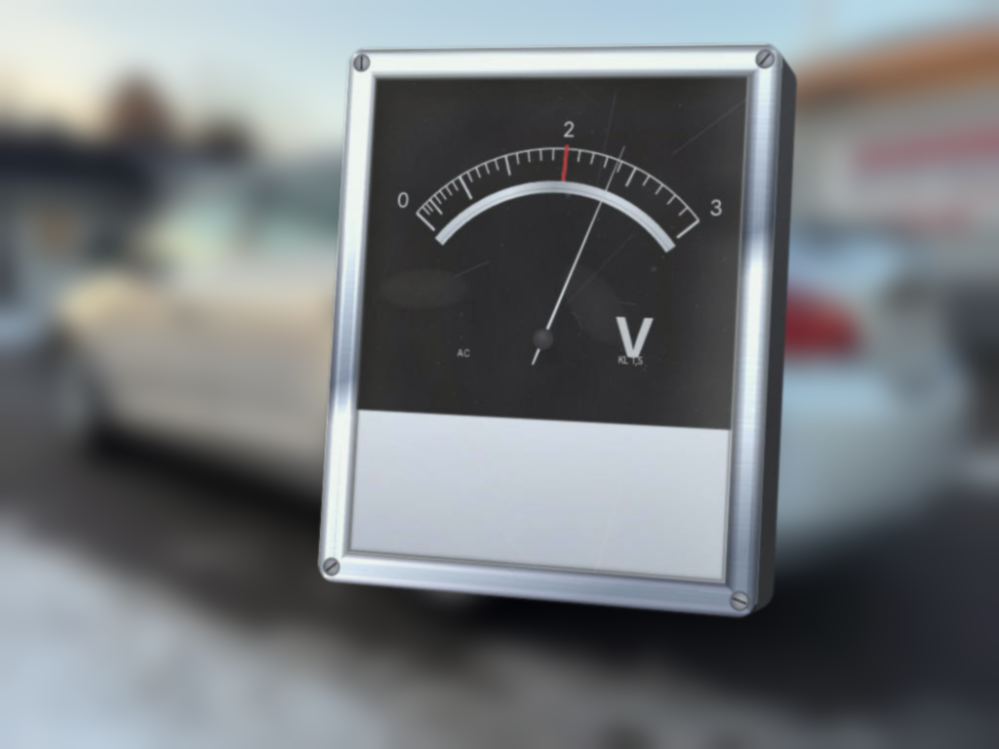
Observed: 2.4 V
